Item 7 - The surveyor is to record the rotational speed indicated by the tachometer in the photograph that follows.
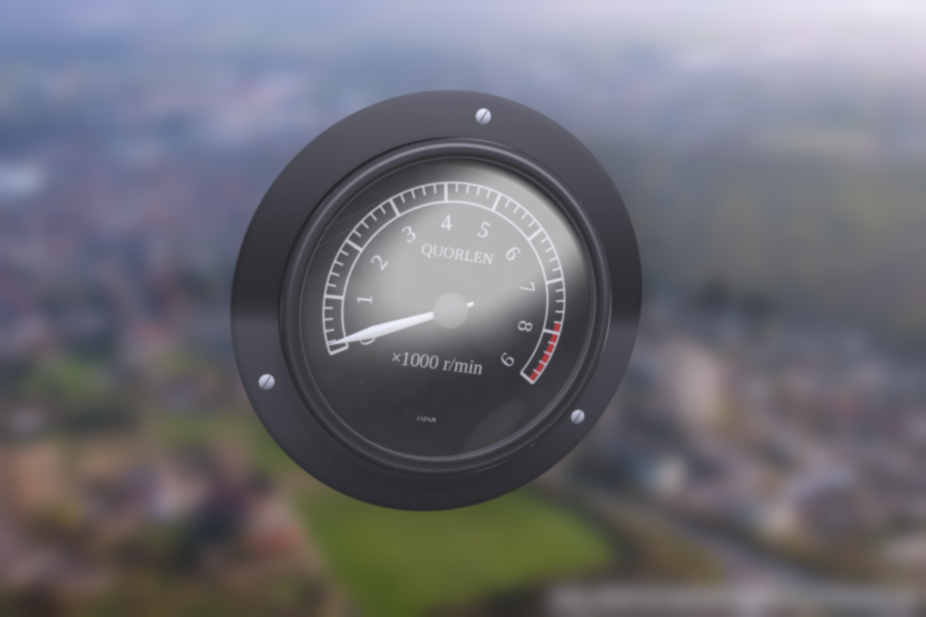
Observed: 200 rpm
